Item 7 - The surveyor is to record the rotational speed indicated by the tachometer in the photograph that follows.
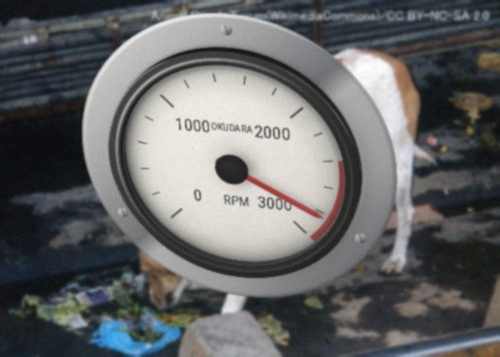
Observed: 2800 rpm
